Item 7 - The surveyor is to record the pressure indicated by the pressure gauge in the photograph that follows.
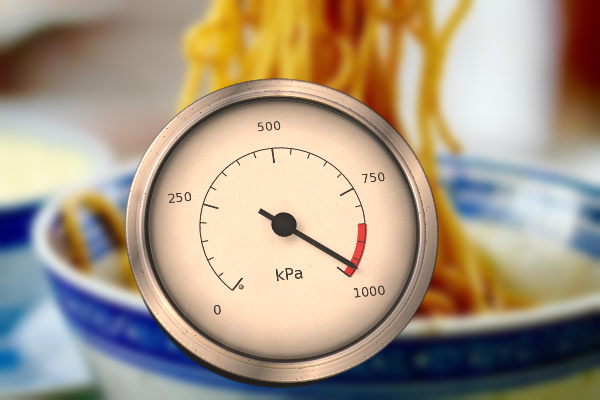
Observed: 975 kPa
